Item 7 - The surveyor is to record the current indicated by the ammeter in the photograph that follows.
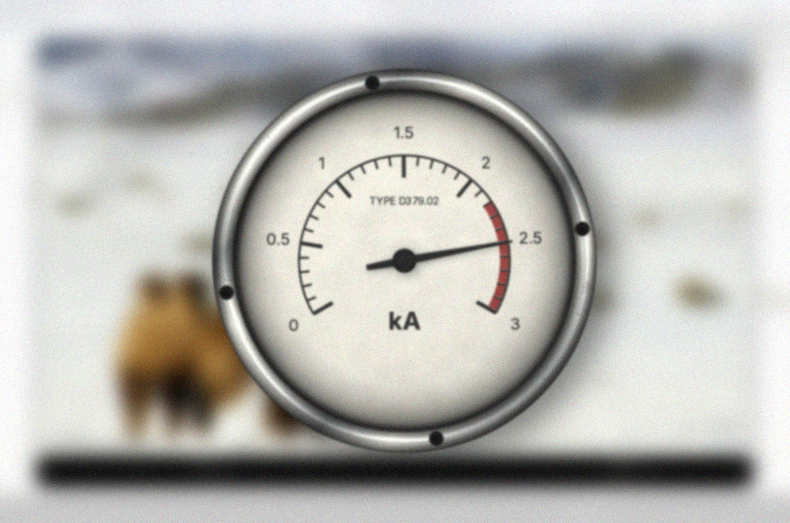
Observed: 2.5 kA
